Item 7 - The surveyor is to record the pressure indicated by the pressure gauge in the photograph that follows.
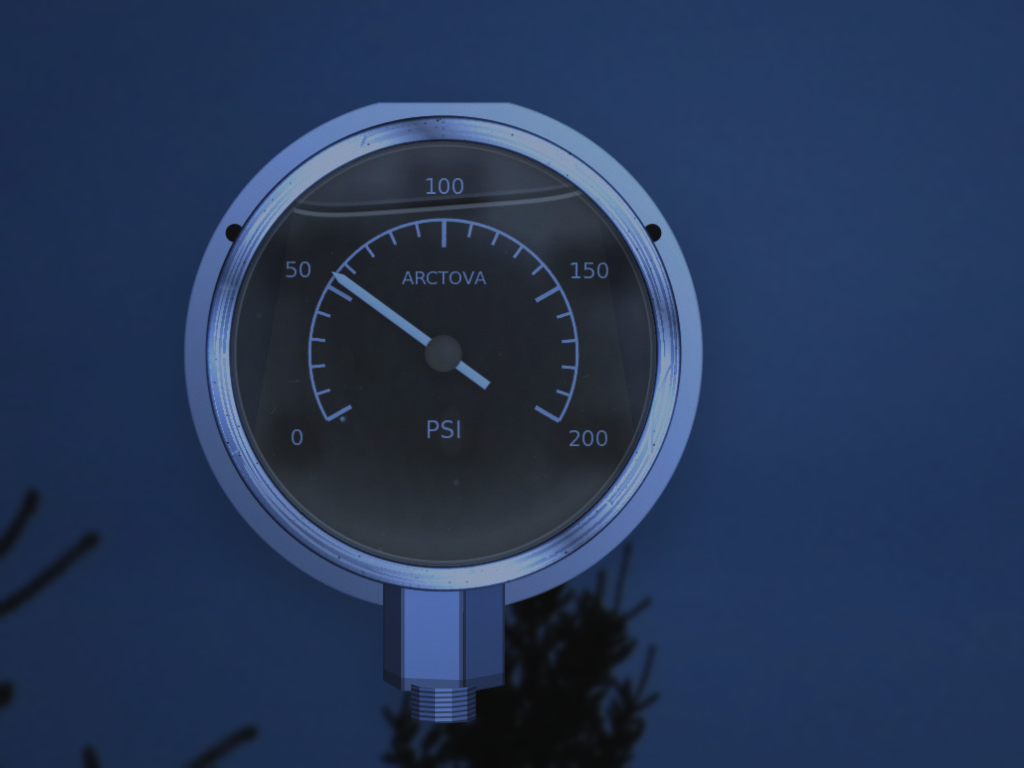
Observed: 55 psi
